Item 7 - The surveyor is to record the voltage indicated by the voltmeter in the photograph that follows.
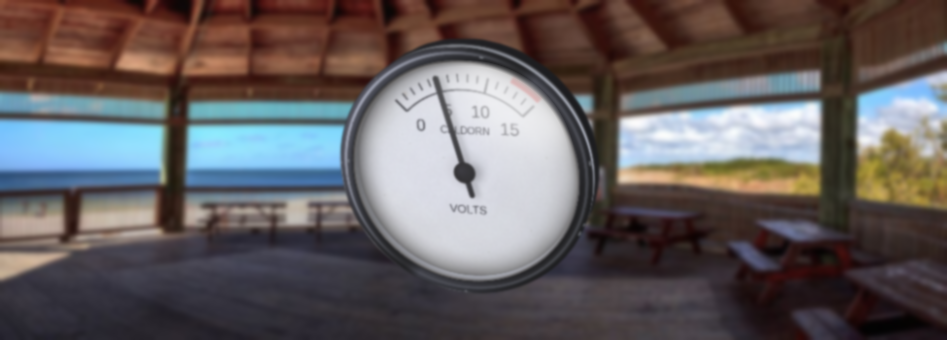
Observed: 5 V
